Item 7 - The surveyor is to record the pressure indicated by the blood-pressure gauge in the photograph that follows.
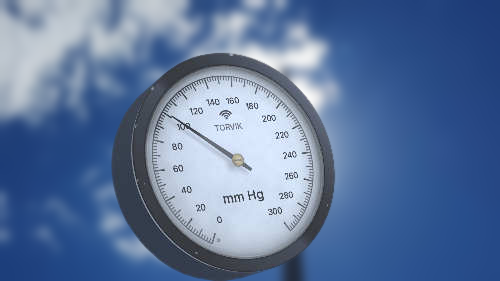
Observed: 100 mmHg
